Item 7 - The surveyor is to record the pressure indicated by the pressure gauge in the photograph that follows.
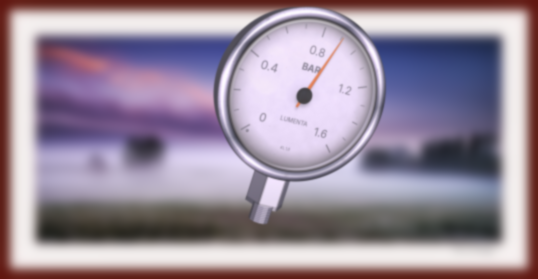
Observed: 0.9 bar
